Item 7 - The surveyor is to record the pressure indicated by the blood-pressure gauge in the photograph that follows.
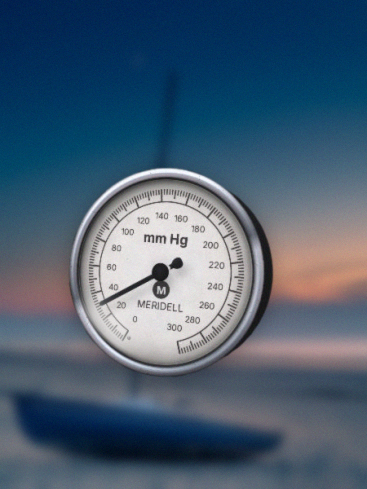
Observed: 30 mmHg
